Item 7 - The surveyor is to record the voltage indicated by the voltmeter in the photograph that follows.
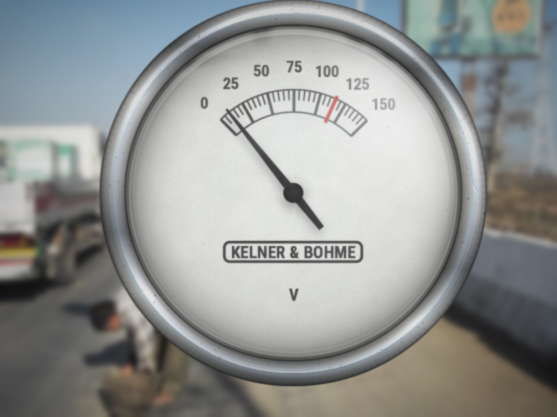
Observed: 10 V
